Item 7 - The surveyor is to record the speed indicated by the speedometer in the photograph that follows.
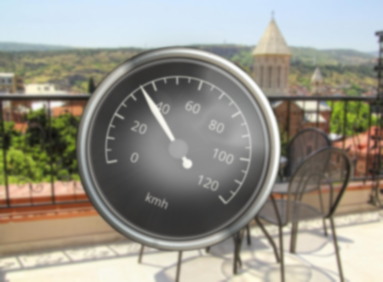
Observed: 35 km/h
